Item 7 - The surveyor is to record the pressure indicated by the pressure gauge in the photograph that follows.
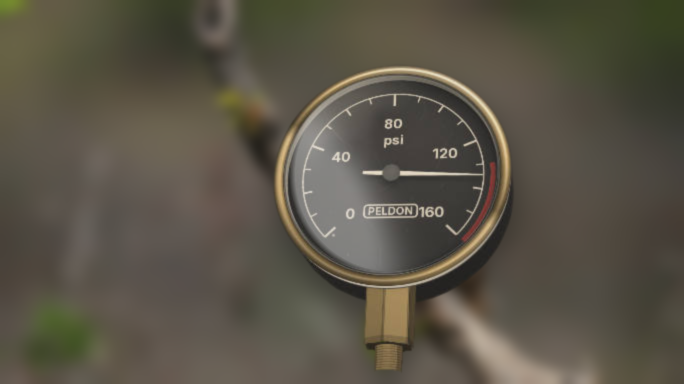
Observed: 135 psi
